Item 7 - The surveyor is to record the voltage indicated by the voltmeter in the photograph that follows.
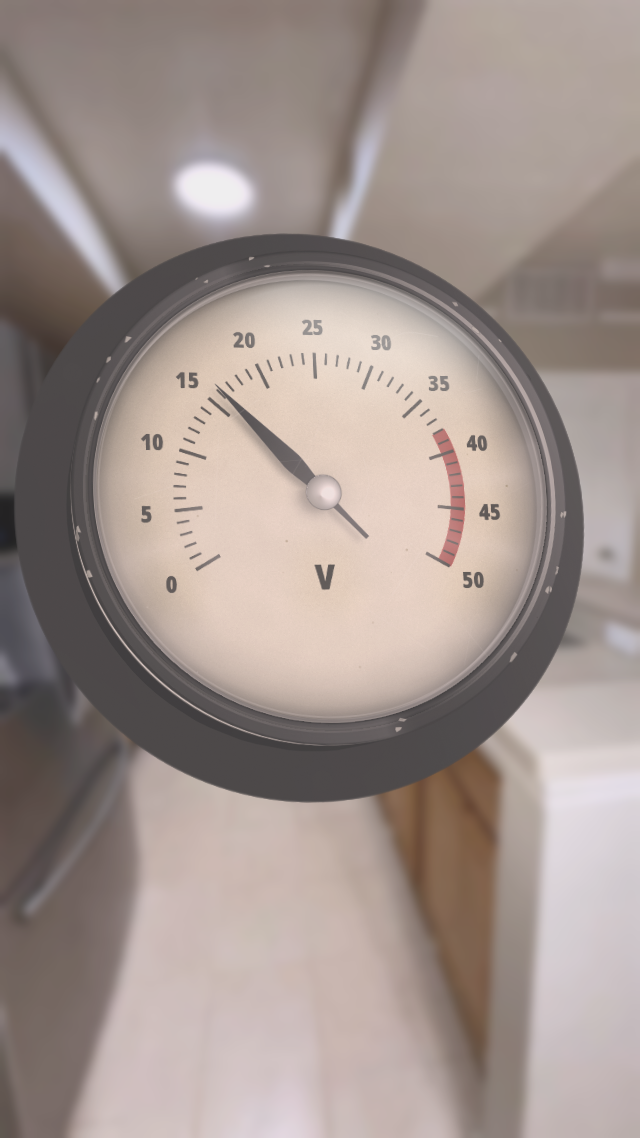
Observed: 16 V
